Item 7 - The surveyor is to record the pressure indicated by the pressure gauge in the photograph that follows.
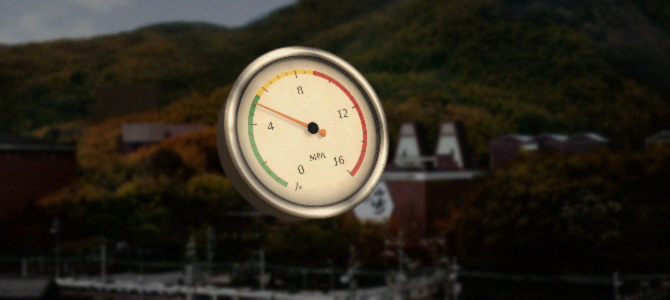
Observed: 5 MPa
